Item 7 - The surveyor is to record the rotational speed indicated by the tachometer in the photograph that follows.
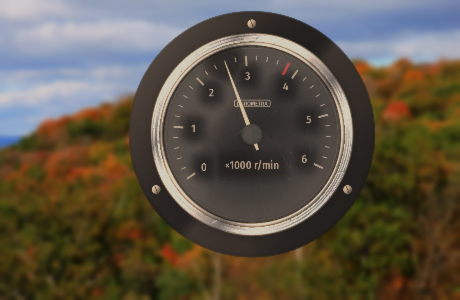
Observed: 2600 rpm
